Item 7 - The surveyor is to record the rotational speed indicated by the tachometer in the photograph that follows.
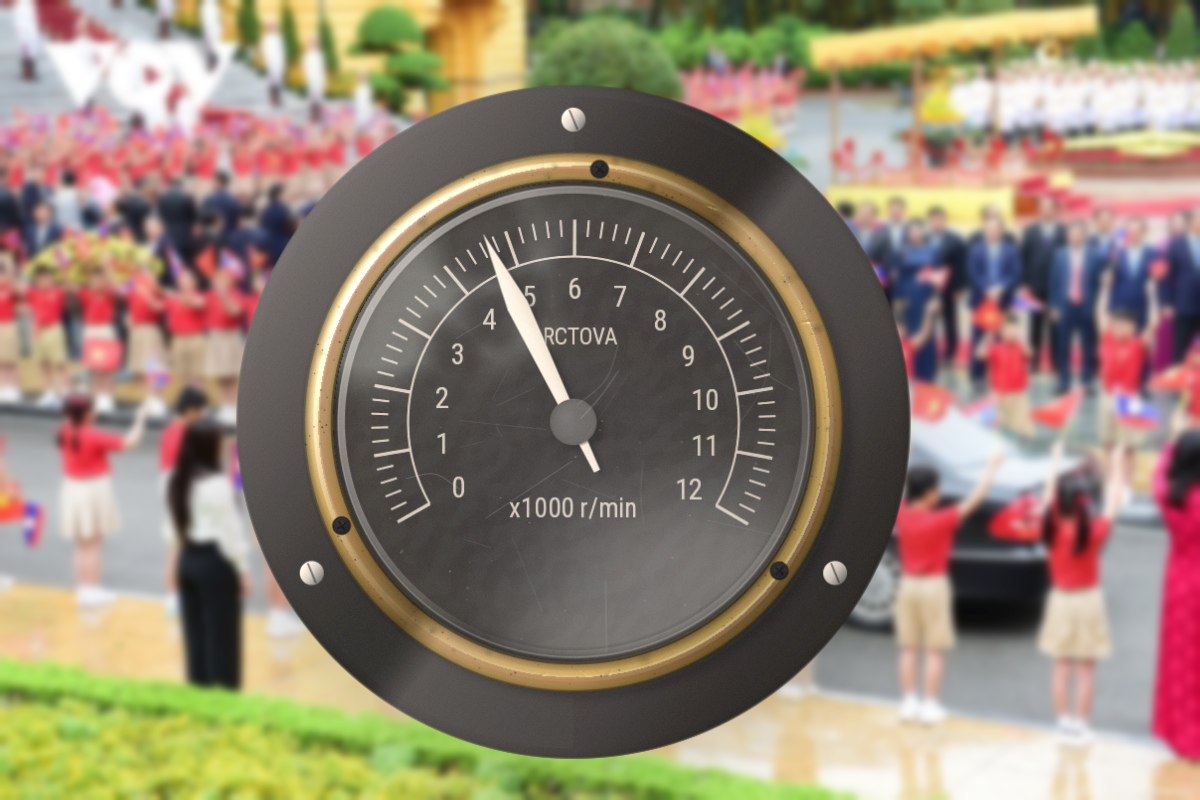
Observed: 4700 rpm
